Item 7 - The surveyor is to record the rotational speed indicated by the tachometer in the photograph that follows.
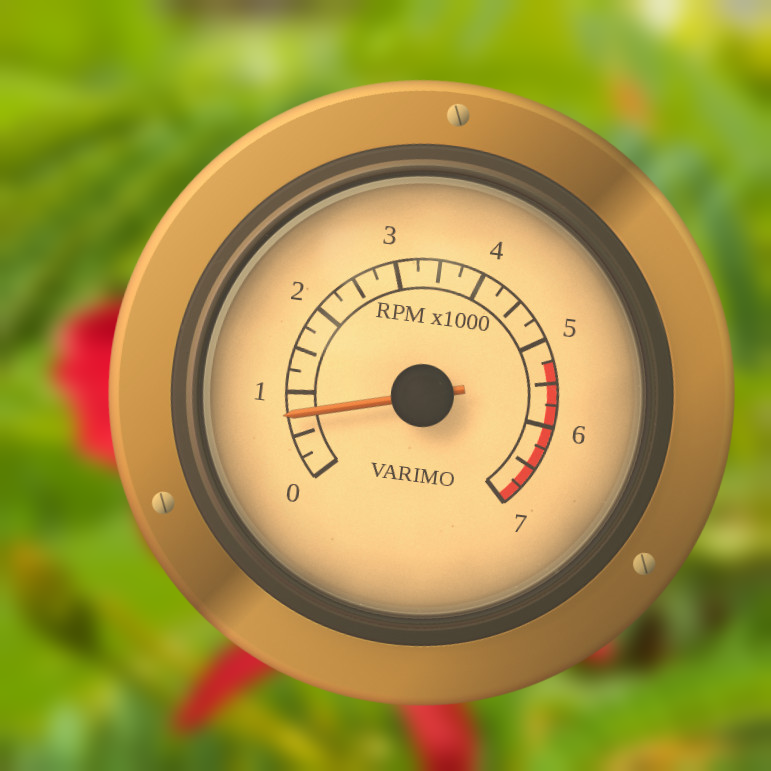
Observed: 750 rpm
